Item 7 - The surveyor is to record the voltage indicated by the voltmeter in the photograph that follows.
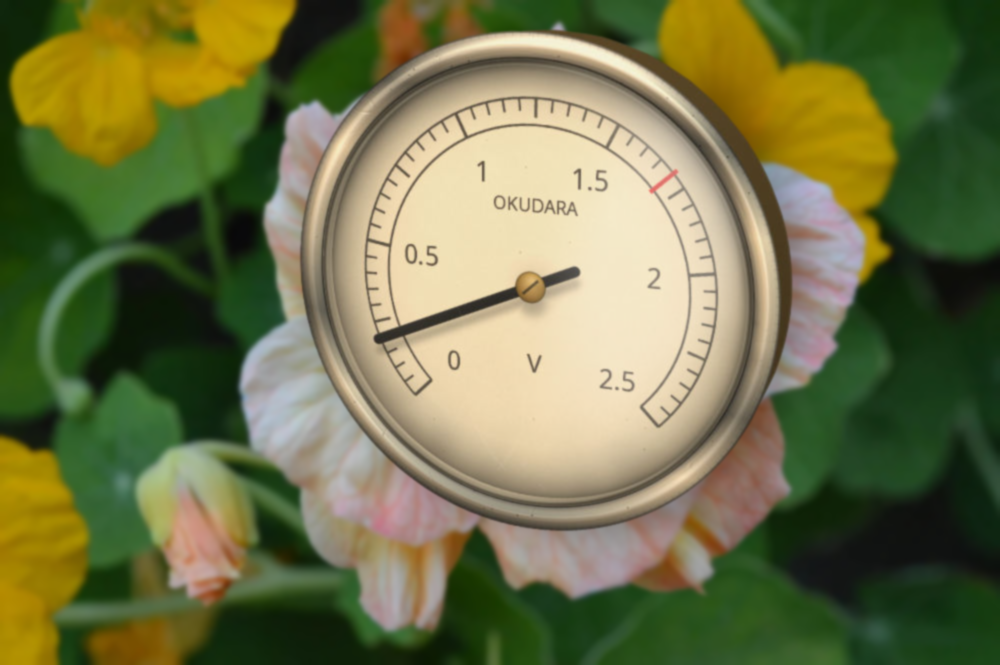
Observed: 0.2 V
